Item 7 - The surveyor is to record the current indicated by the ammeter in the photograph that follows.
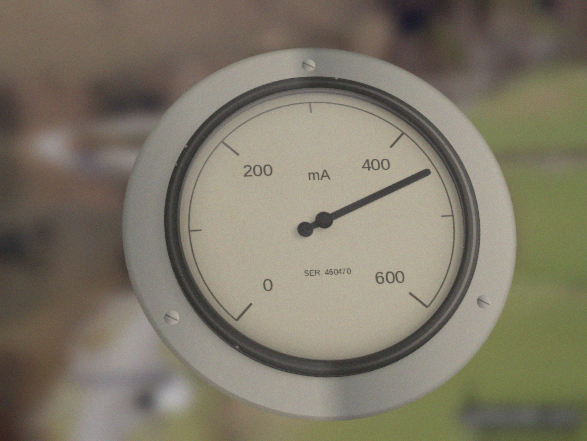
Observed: 450 mA
